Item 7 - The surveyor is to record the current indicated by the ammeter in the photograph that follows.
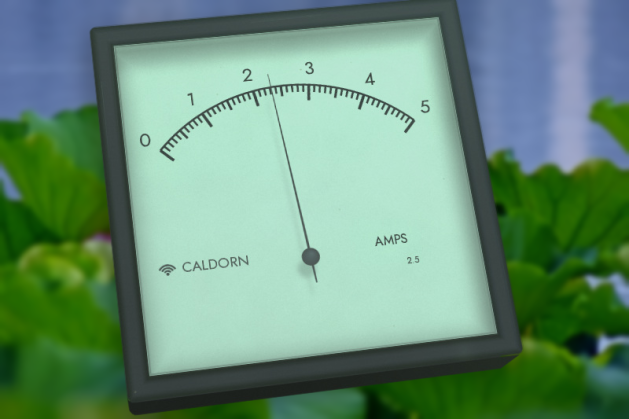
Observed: 2.3 A
